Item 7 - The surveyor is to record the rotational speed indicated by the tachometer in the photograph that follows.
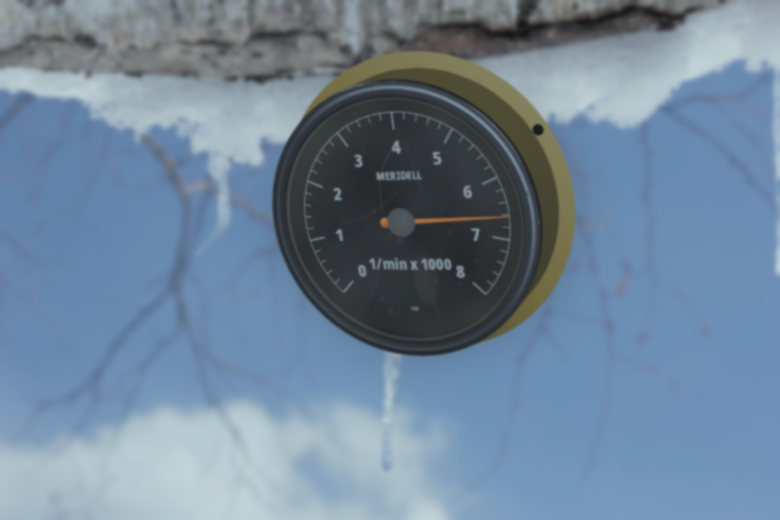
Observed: 6600 rpm
